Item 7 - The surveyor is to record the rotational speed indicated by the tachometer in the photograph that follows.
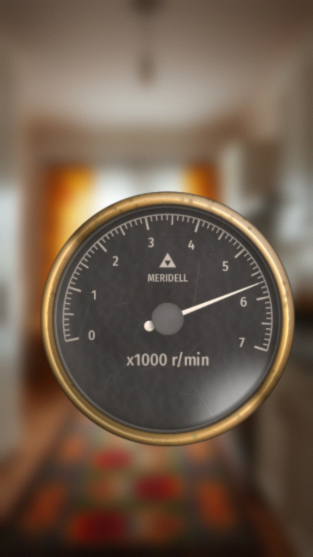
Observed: 5700 rpm
